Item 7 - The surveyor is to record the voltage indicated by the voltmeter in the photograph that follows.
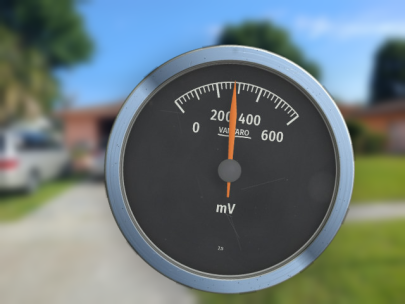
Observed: 280 mV
